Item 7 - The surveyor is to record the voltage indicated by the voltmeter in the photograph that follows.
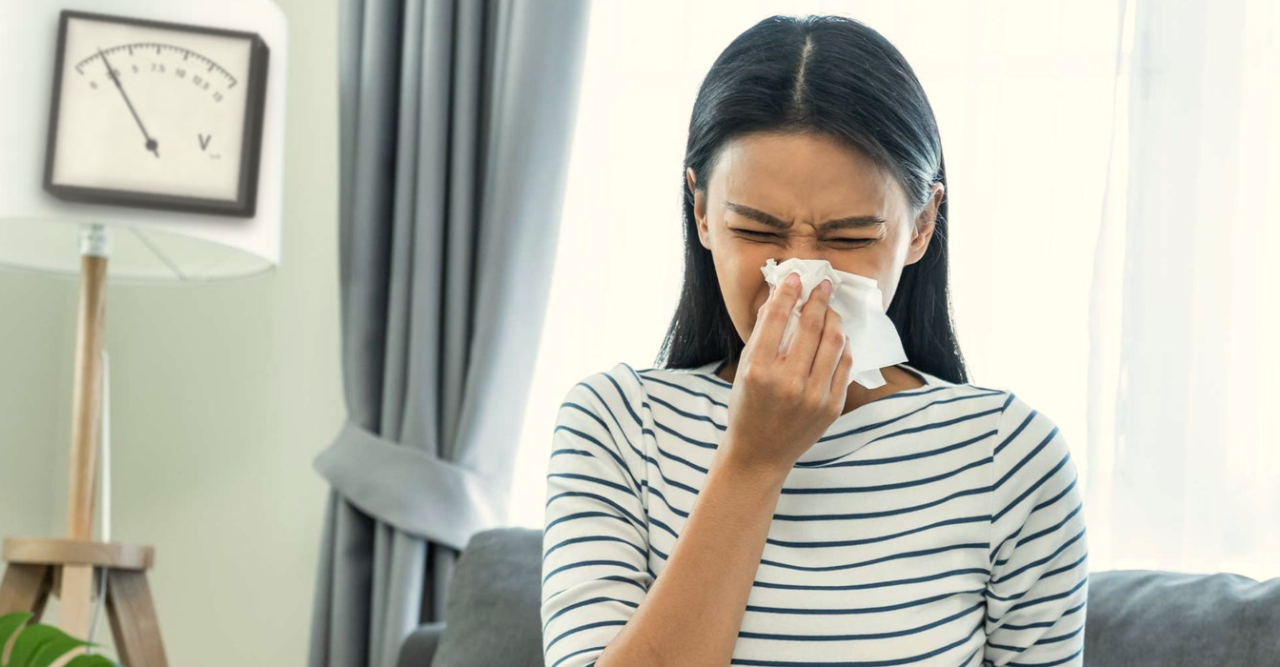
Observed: 2.5 V
